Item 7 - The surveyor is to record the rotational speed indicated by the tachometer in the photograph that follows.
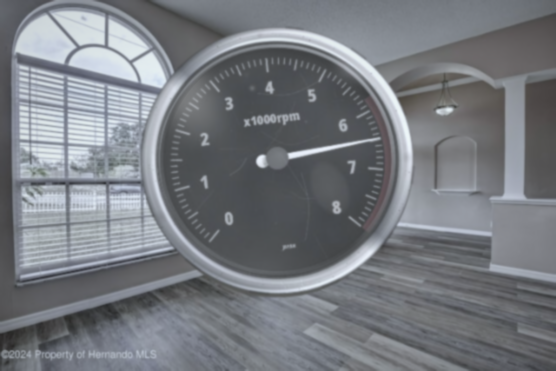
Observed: 6500 rpm
